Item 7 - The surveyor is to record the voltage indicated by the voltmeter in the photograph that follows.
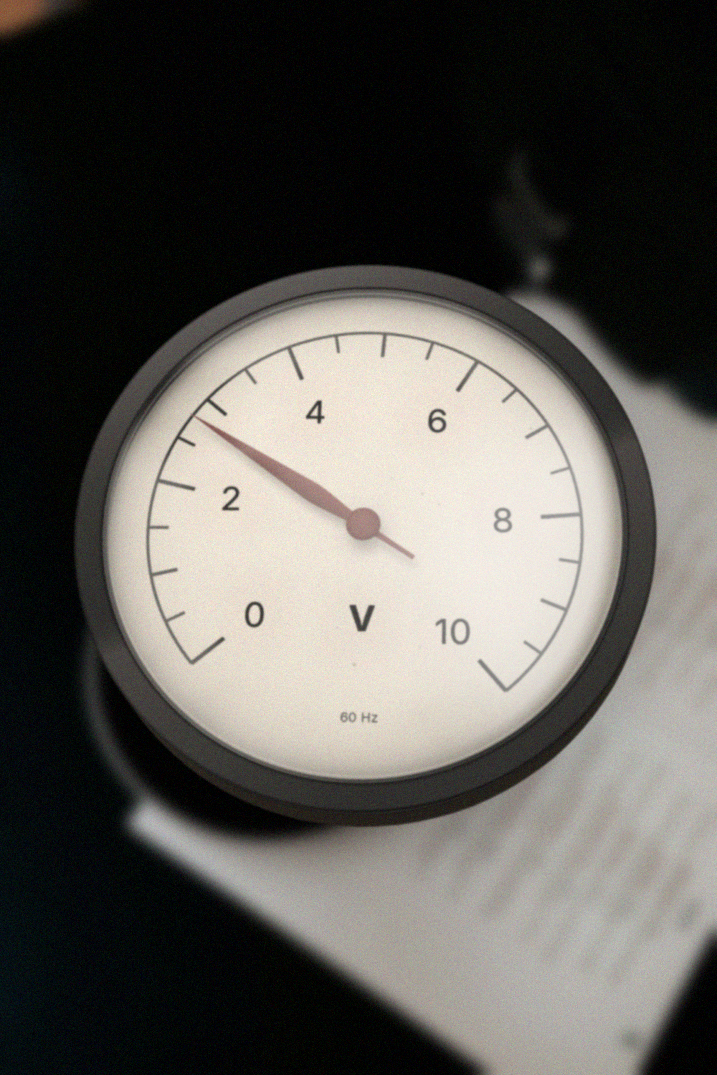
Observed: 2.75 V
